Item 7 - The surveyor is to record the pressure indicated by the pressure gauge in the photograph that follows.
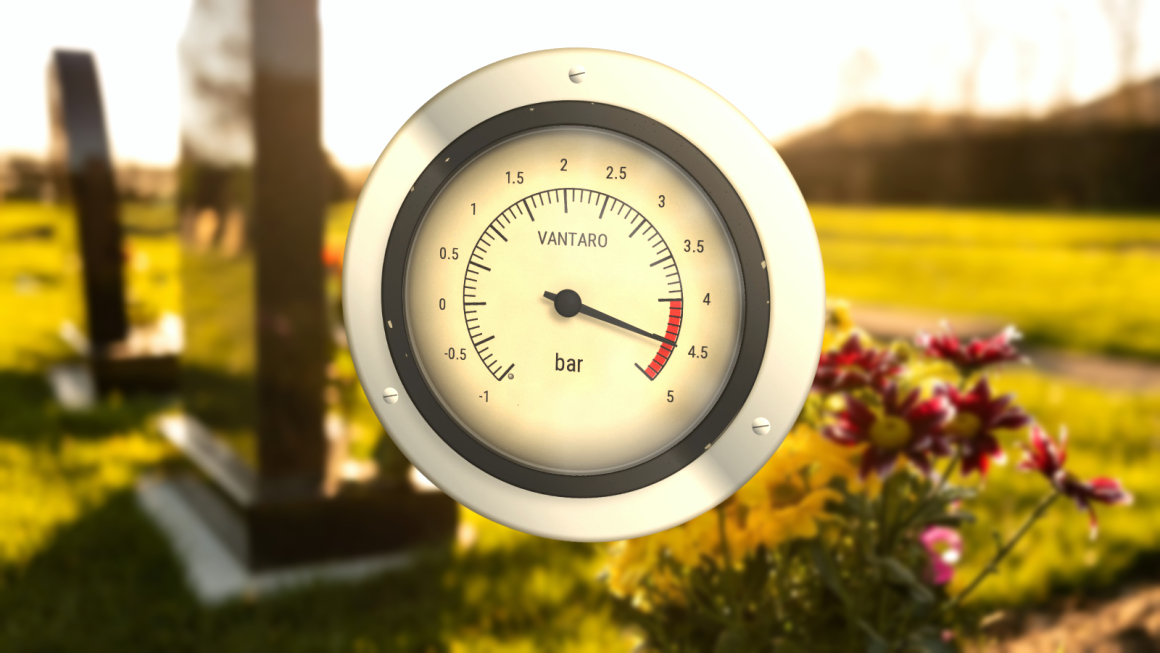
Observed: 4.5 bar
